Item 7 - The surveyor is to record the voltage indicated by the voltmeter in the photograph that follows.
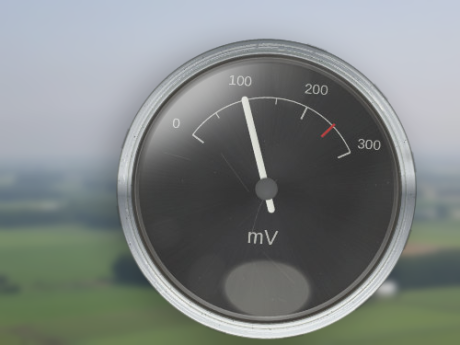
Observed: 100 mV
